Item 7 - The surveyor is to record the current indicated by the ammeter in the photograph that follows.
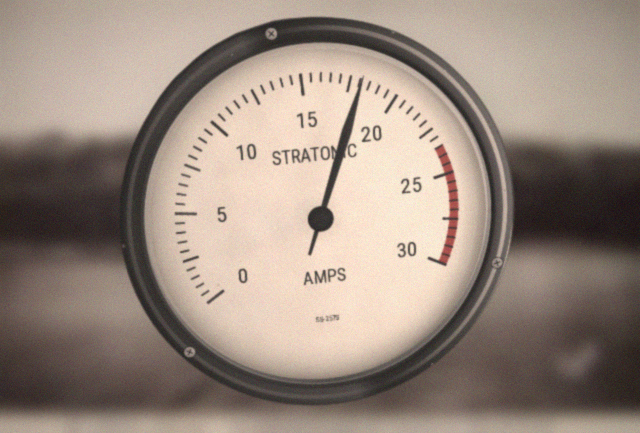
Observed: 18 A
